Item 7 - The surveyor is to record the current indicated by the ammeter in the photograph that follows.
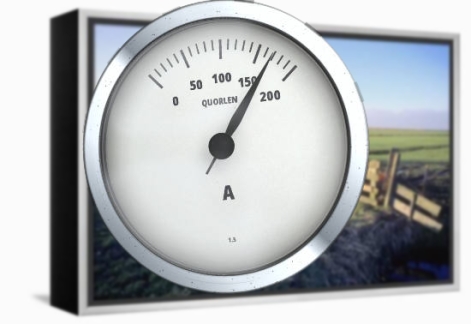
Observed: 170 A
